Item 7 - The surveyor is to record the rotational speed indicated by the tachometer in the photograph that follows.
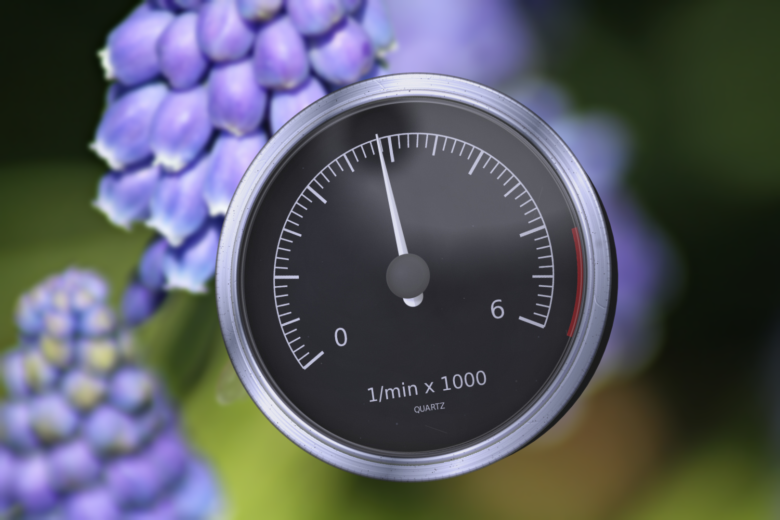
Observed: 2900 rpm
